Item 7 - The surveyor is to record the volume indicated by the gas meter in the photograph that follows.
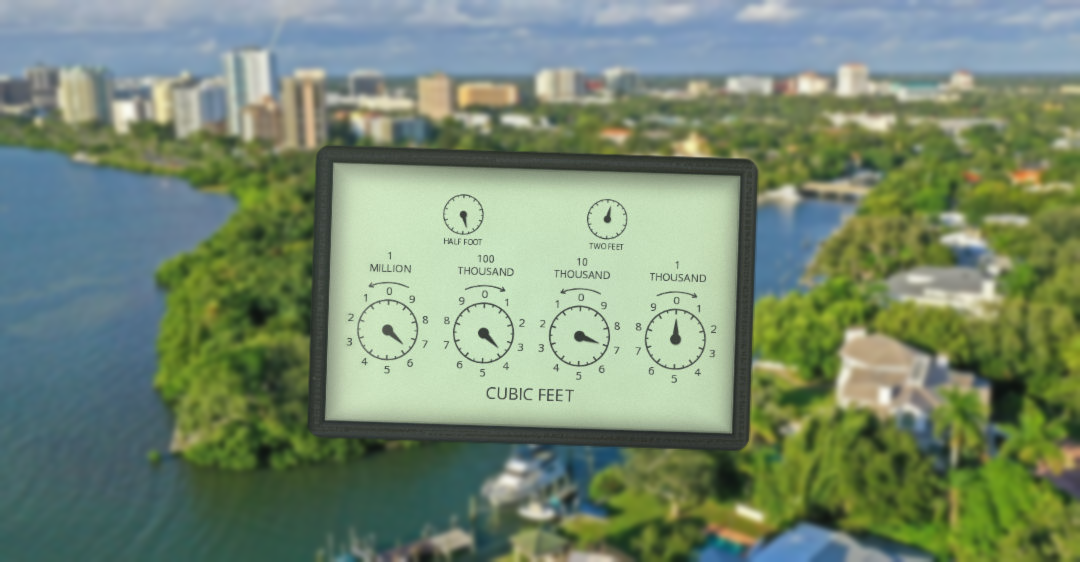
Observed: 637000 ft³
